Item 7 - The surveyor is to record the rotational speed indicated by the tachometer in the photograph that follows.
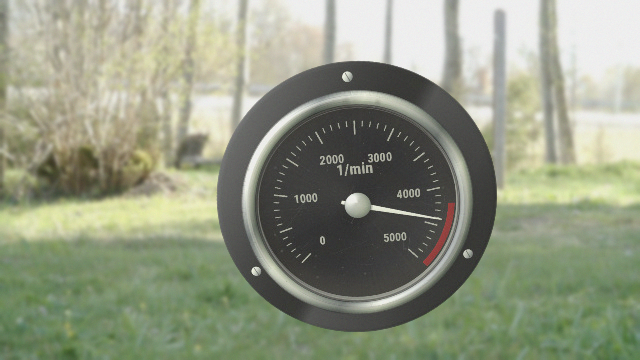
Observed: 4400 rpm
